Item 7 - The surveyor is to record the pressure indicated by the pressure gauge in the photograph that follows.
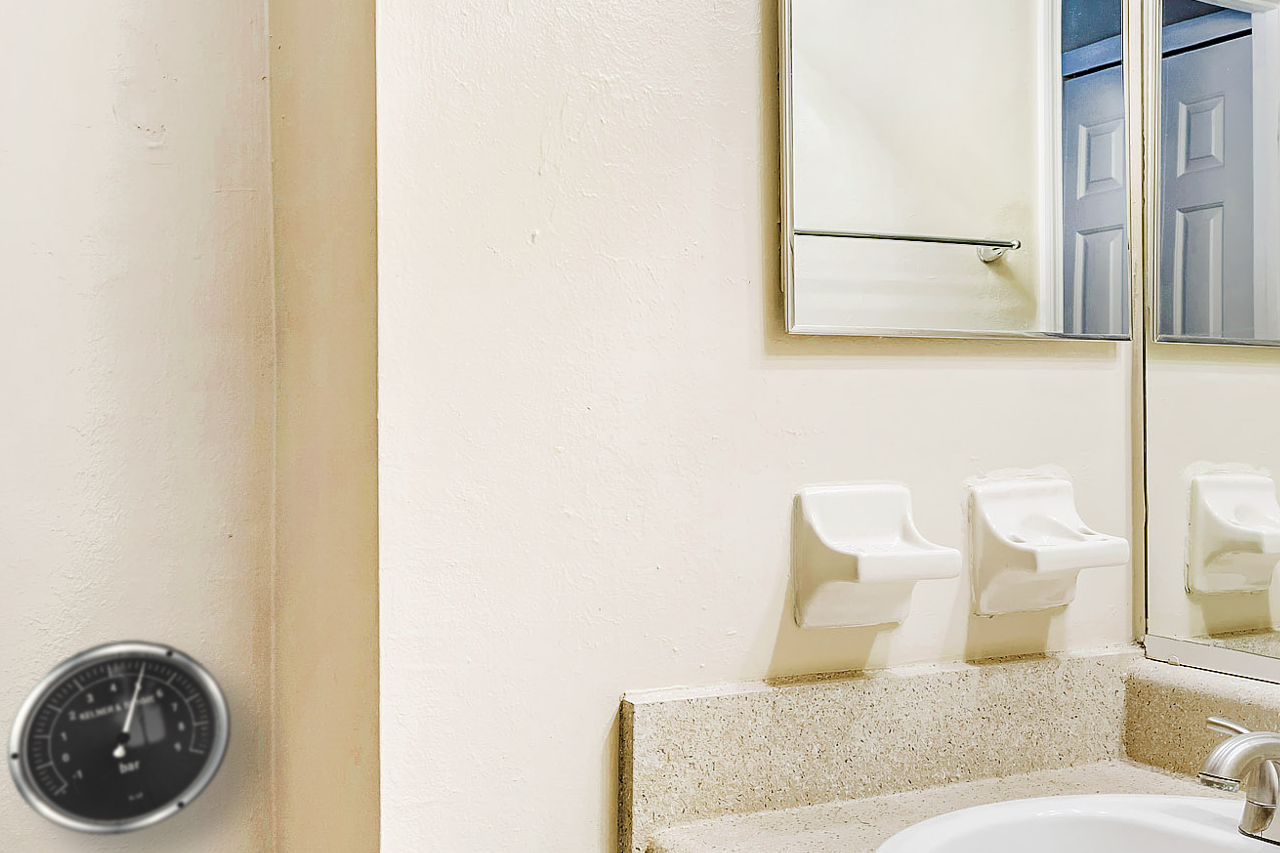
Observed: 5 bar
